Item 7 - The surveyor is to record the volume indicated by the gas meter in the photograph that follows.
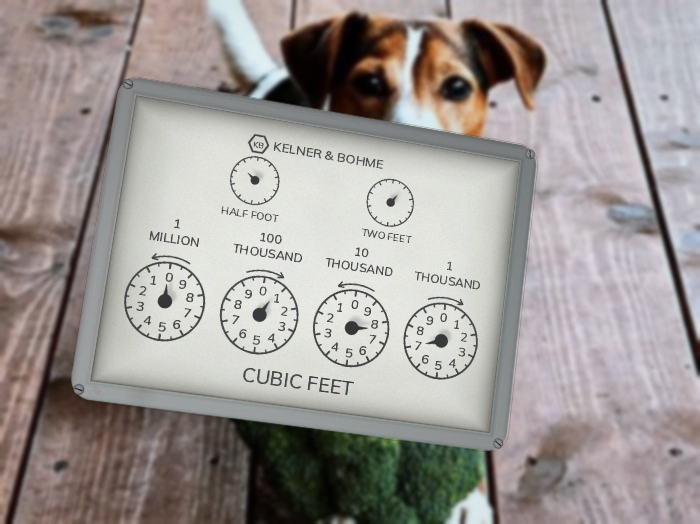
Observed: 7700 ft³
